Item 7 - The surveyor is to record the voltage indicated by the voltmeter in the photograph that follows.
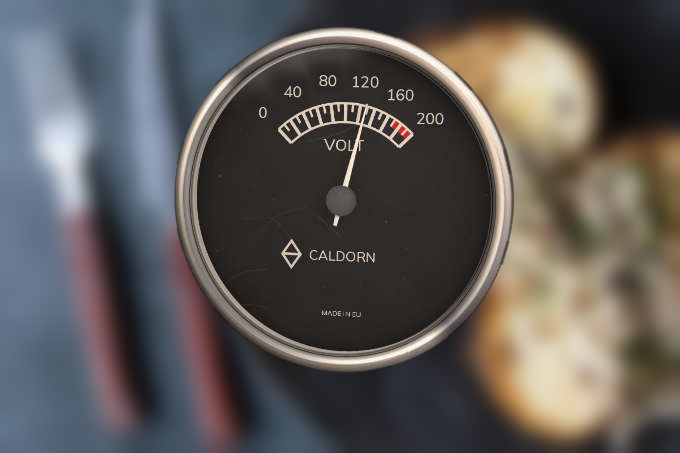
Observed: 130 V
